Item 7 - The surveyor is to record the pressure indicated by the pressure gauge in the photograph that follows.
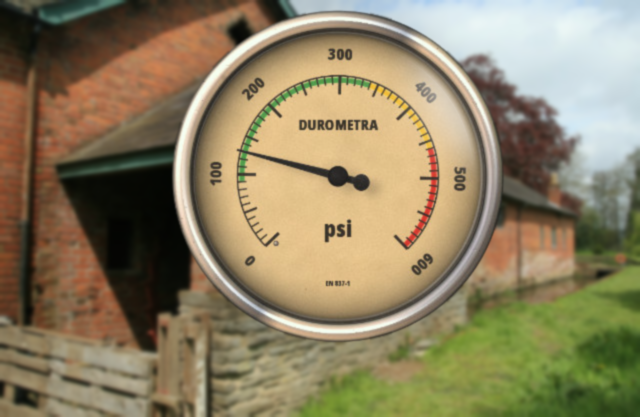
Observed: 130 psi
